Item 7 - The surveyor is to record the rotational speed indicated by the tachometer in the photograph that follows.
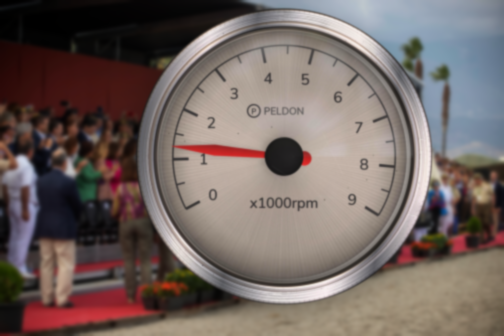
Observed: 1250 rpm
